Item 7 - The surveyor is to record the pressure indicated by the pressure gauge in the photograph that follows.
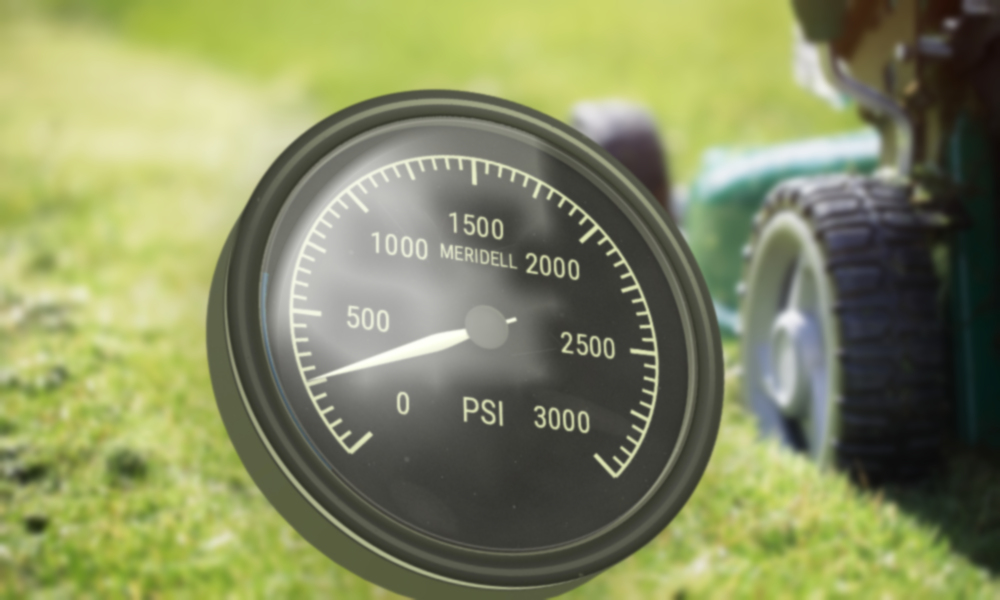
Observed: 250 psi
